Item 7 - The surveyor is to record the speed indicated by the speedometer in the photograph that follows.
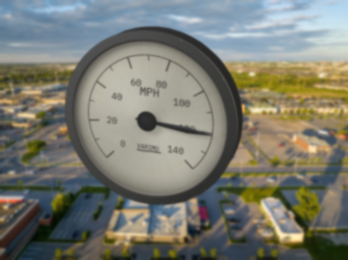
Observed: 120 mph
